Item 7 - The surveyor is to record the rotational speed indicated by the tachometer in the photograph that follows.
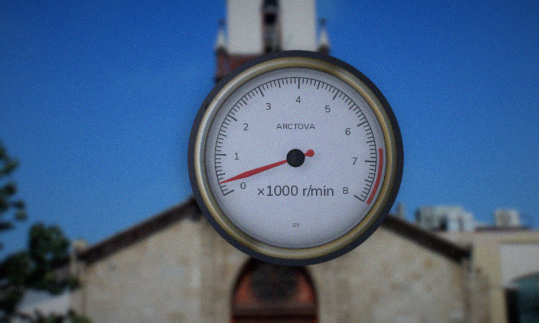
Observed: 300 rpm
